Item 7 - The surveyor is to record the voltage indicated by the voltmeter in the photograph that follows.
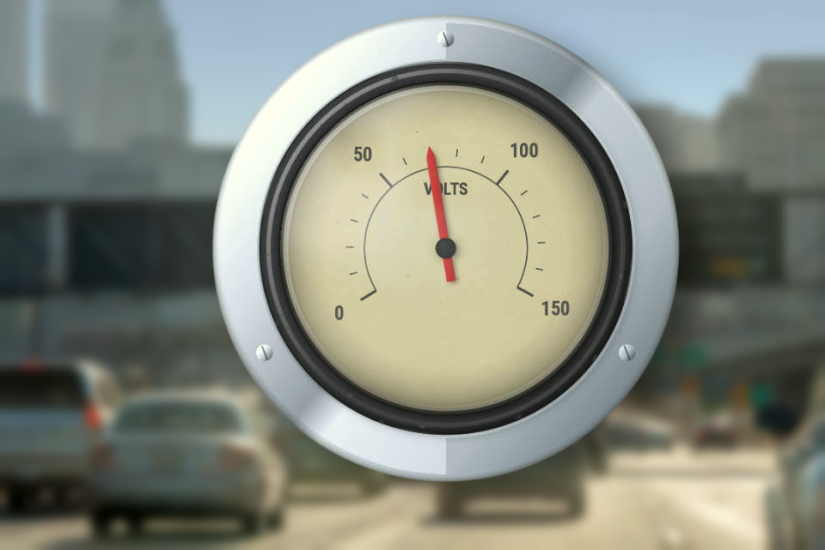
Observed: 70 V
